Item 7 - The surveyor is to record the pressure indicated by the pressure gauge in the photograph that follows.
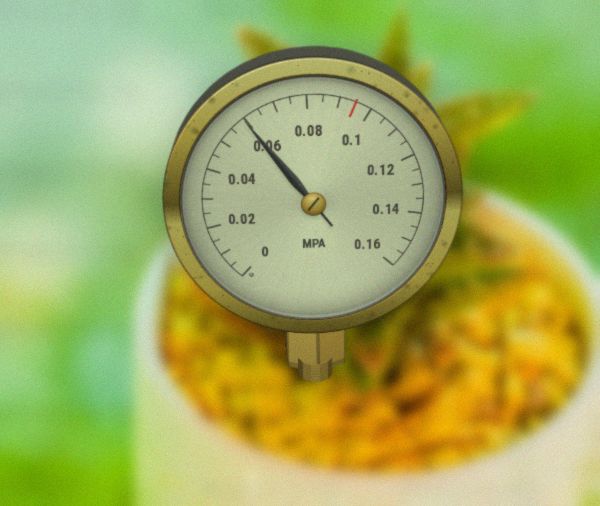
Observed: 0.06 MPa
